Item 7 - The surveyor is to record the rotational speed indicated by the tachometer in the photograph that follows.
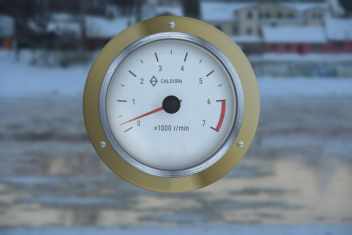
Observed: 250 rpm
